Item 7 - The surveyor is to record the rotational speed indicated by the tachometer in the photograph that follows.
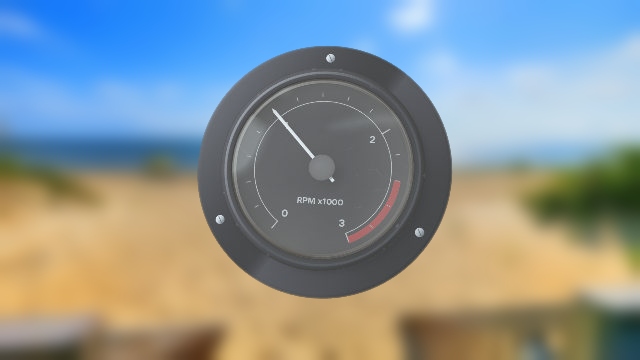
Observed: 1000 rpm
